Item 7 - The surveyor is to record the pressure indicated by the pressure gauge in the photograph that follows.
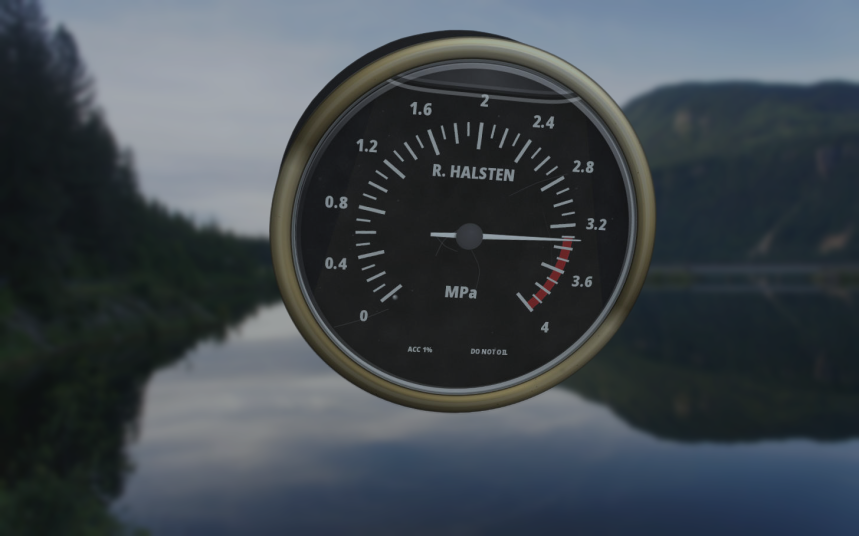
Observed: 3.3 MPa
